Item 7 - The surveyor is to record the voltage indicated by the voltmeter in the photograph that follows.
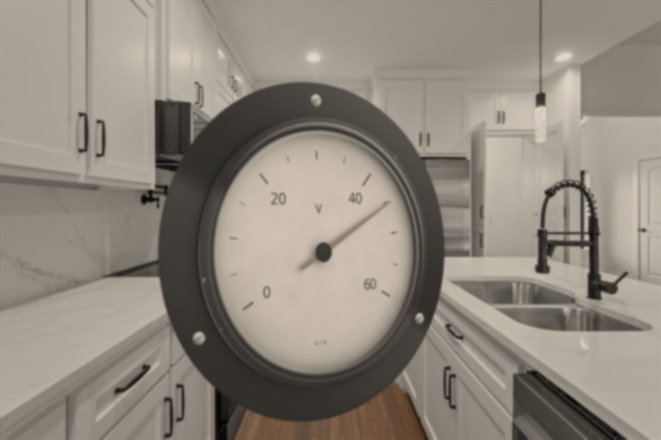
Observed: 45 V
